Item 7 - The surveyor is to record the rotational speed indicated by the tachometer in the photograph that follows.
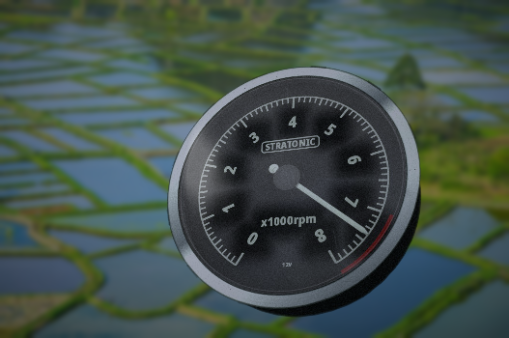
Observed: 7400 rpm
